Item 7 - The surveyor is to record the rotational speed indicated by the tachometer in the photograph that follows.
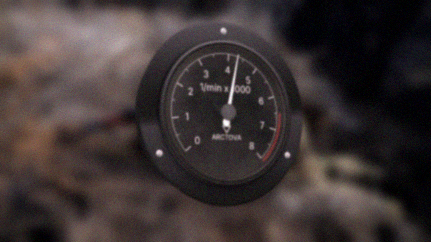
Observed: 4250 rpm
